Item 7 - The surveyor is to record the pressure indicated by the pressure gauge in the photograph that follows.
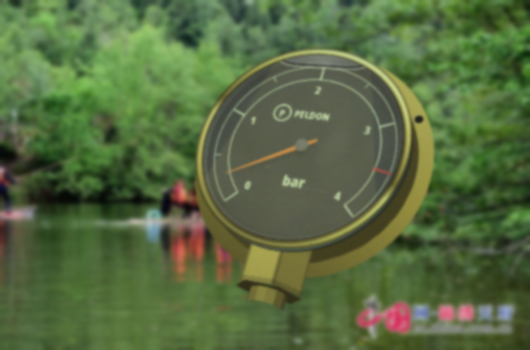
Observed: 0.25 bar
